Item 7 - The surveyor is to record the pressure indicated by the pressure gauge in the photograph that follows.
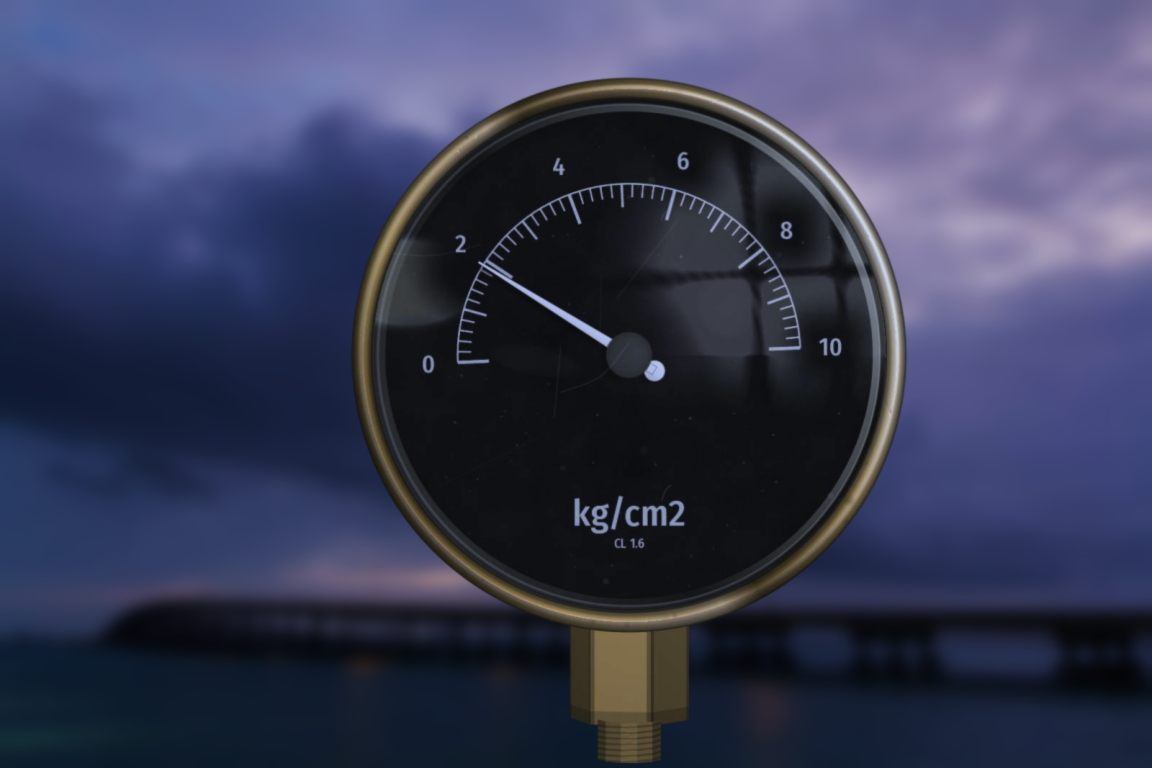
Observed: 1.9 kg/cm²
